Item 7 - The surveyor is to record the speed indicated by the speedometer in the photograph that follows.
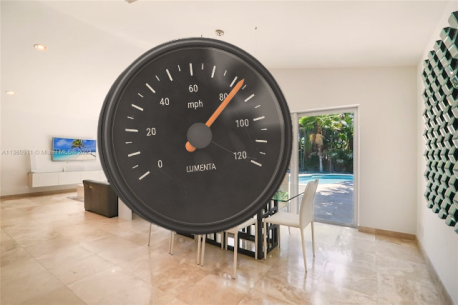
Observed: 82.5 mph
